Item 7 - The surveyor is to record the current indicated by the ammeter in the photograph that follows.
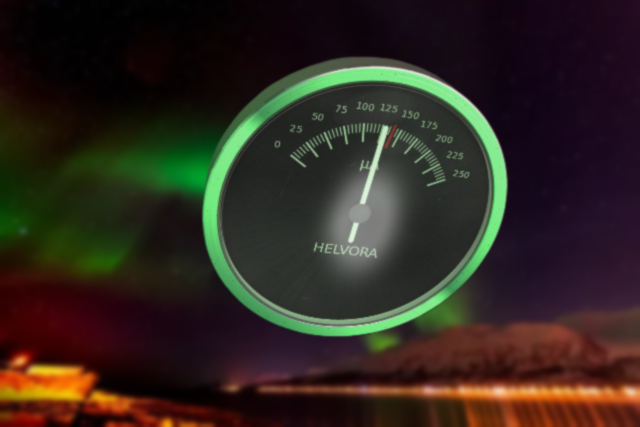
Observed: 125 µA
